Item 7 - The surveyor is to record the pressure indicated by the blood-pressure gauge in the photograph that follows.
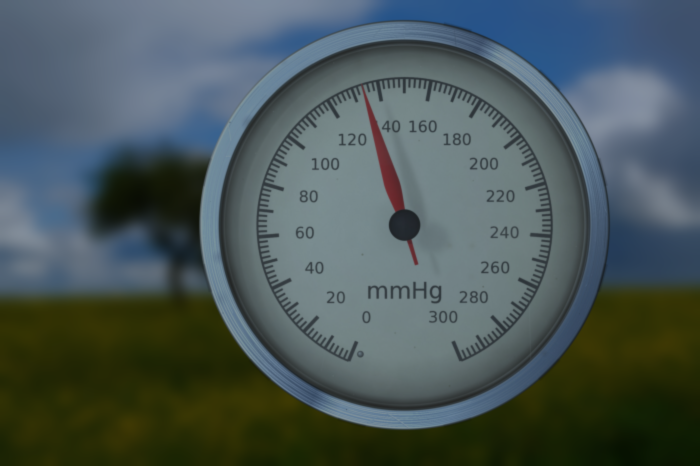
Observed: 134 mmHg
